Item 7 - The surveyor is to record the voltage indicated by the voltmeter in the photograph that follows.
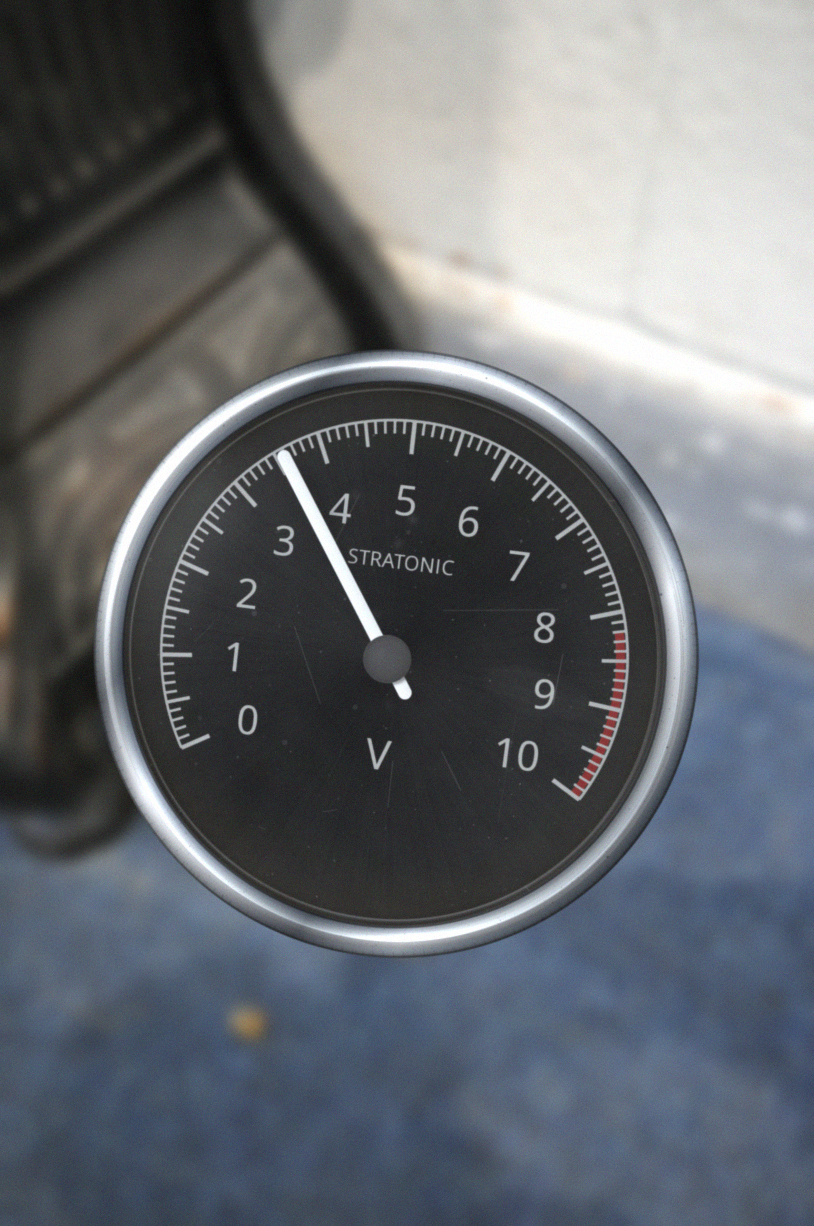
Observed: 3.6 V
